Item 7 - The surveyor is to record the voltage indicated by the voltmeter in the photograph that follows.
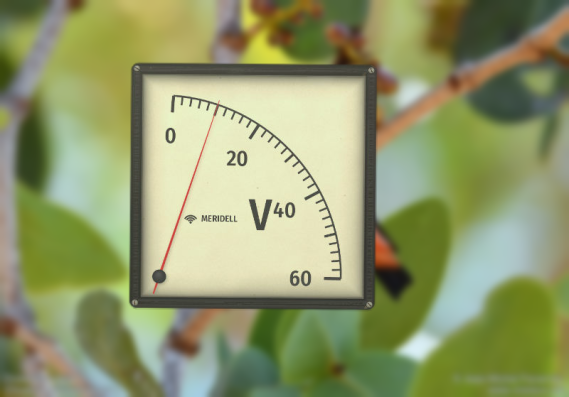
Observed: 10 V
